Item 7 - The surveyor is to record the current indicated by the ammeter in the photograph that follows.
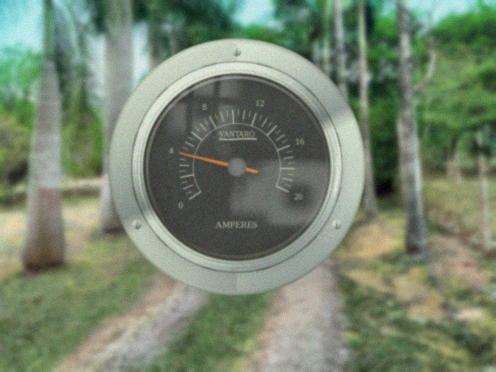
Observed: 4 A
